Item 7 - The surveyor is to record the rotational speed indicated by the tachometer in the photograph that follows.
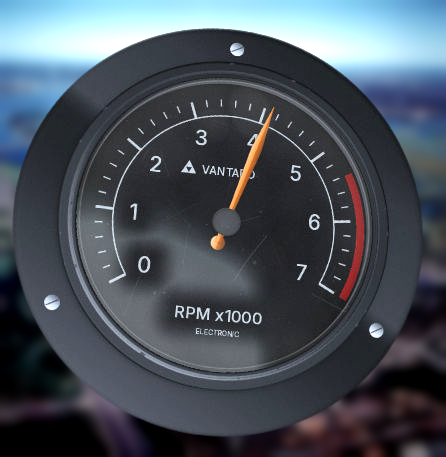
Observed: 4100 rpm
